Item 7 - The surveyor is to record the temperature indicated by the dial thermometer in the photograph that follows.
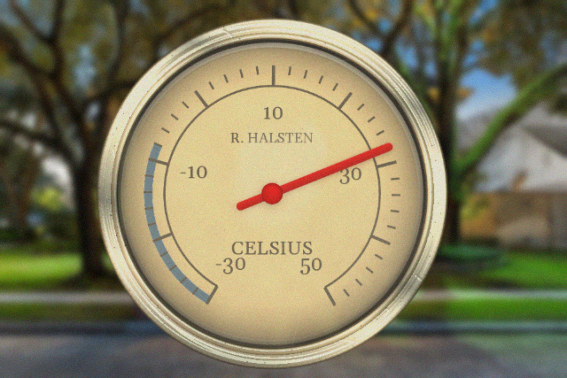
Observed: 28 °C
